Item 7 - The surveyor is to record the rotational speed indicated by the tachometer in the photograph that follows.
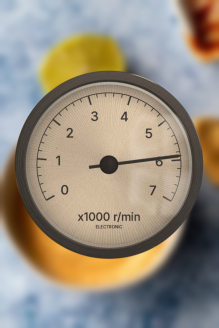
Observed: 5900 rpm
